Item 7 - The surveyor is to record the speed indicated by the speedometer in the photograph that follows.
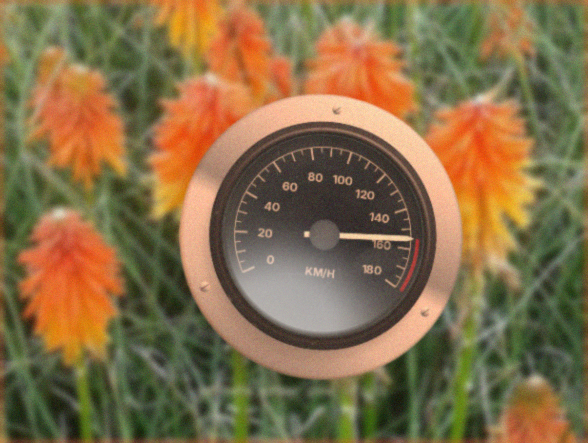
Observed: 155 km/h
